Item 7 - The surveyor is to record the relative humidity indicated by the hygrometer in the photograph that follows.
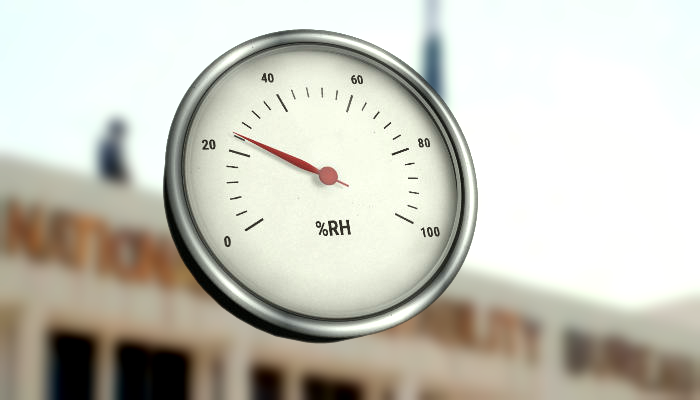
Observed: 24 %
